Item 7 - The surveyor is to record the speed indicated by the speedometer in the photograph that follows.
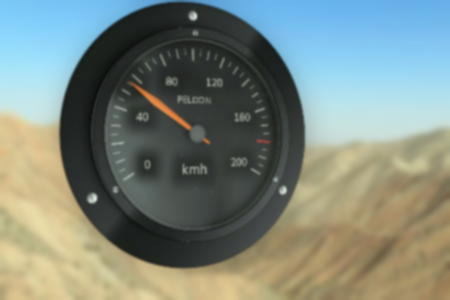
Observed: 55 km/h
